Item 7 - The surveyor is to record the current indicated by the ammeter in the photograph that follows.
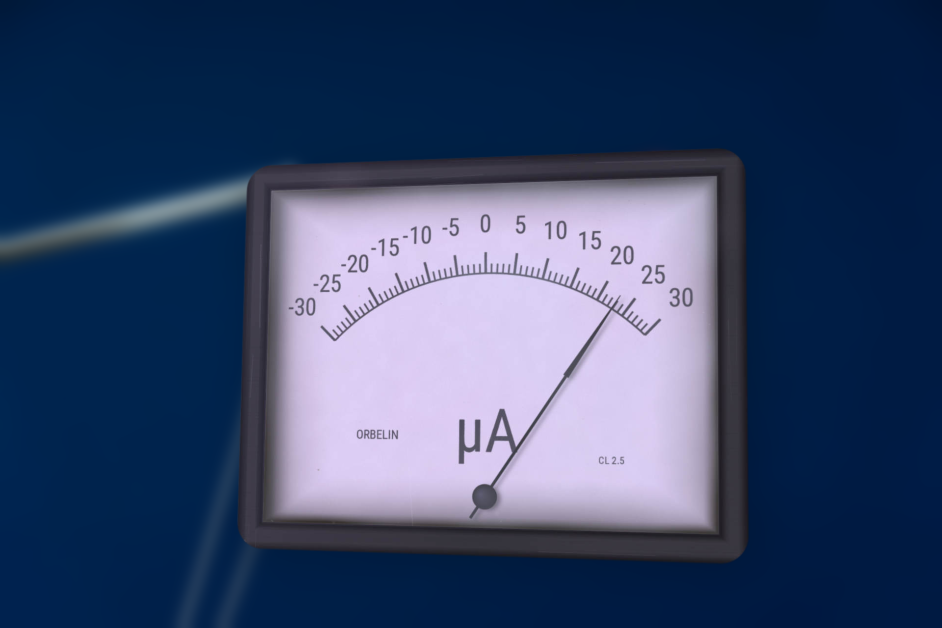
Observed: 23 µA
